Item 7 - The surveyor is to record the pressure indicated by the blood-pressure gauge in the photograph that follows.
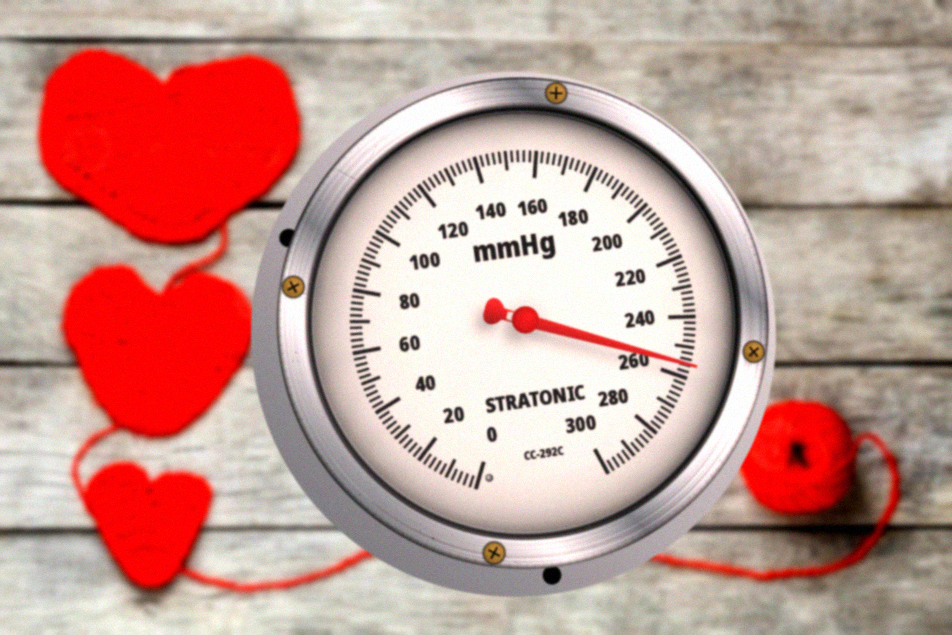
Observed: 256 mmHg
